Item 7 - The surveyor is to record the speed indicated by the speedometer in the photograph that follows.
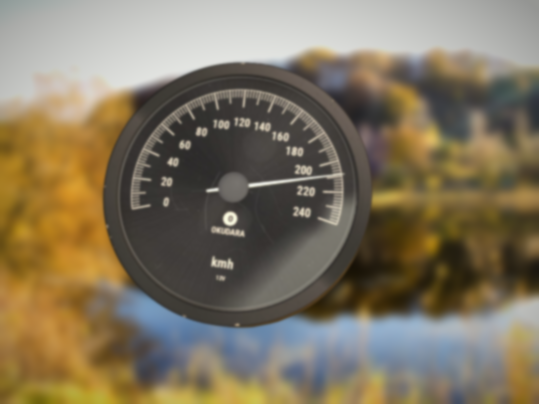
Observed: 210 km/h
